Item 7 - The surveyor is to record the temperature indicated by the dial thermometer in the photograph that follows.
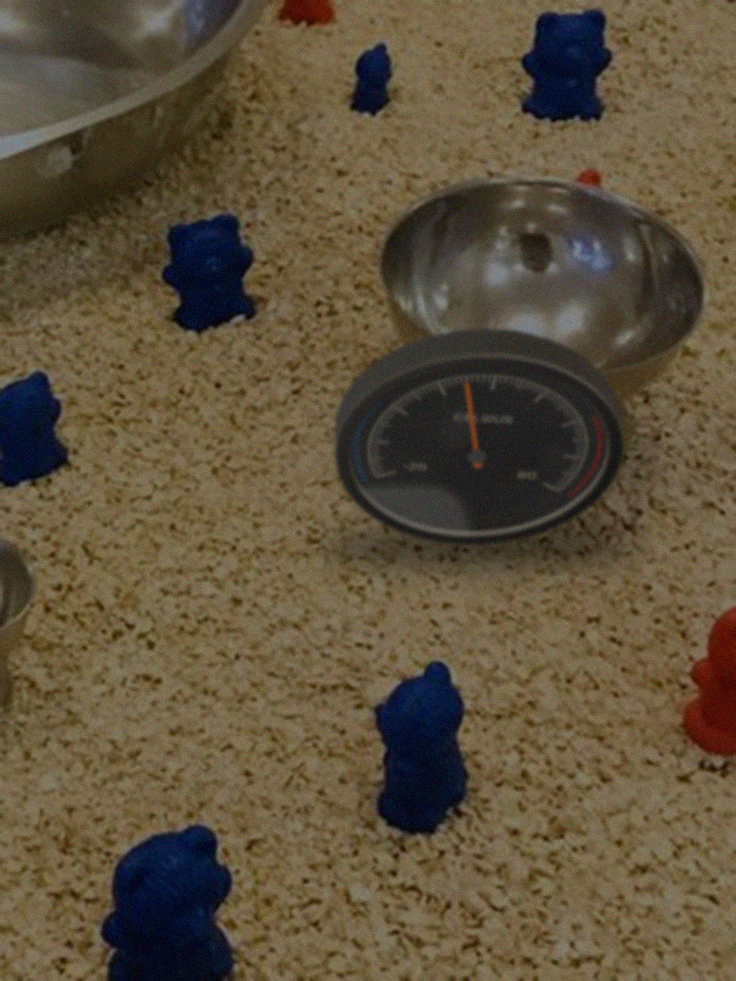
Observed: 15 °C
